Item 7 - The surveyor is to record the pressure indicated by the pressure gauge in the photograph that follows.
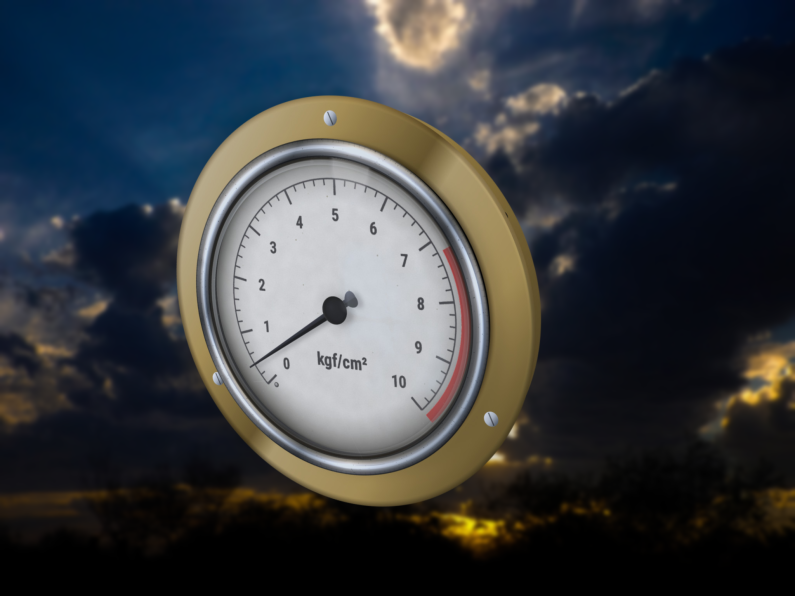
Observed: 0.4 kg/cm²
